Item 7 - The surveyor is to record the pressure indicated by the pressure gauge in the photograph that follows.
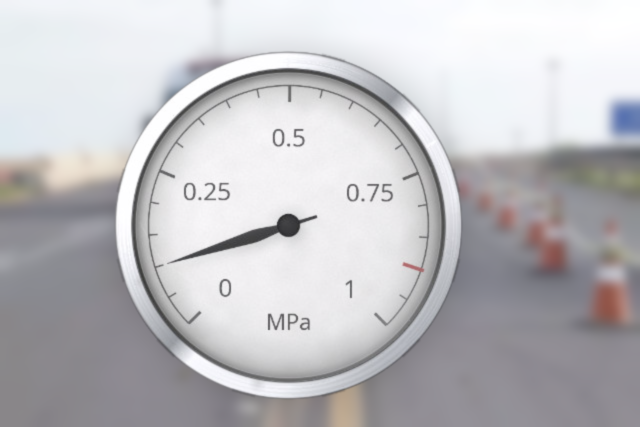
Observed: 0.1 MPa
